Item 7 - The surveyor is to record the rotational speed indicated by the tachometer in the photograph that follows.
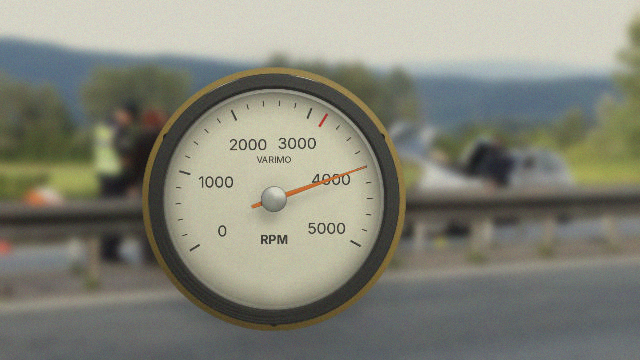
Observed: 4000 rpm
